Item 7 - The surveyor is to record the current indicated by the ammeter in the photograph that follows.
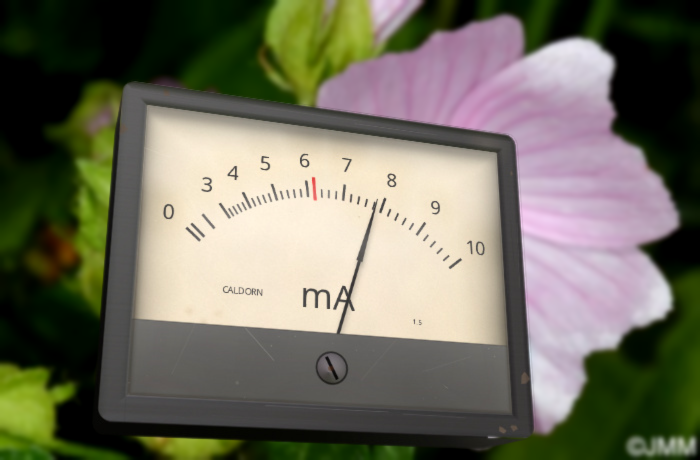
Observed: 7.8 mA
